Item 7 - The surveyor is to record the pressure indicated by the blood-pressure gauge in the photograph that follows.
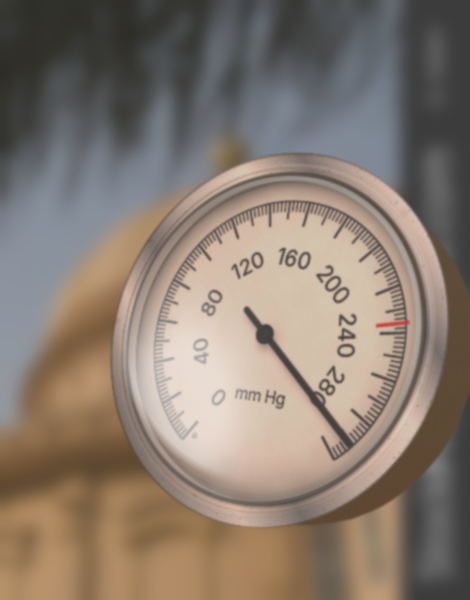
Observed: 290 mmHg
